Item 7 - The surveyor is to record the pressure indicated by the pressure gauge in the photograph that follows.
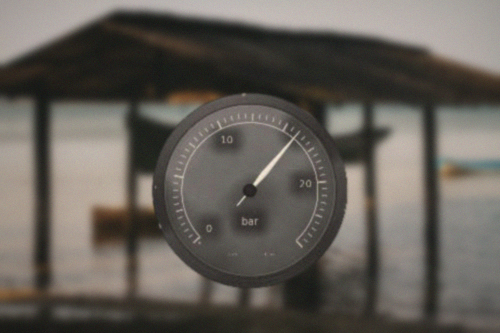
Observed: 16 bar
